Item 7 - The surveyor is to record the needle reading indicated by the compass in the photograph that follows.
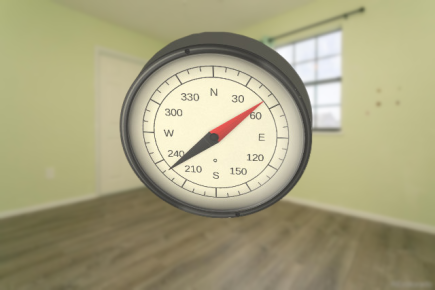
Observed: 50 °
